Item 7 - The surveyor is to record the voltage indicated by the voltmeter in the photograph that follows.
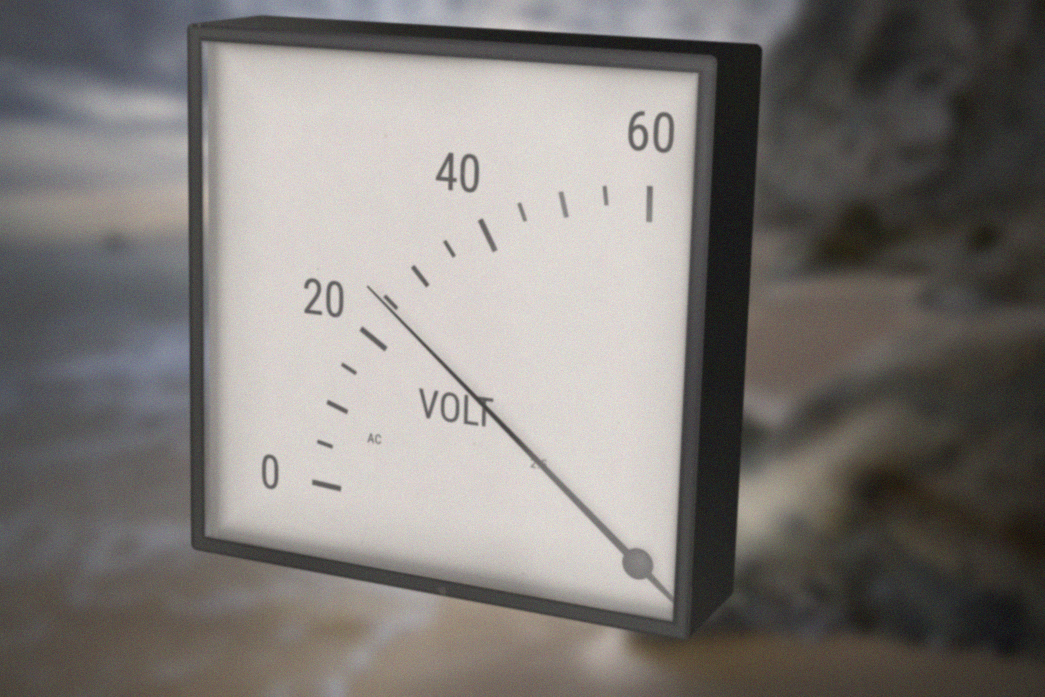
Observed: 25 V
